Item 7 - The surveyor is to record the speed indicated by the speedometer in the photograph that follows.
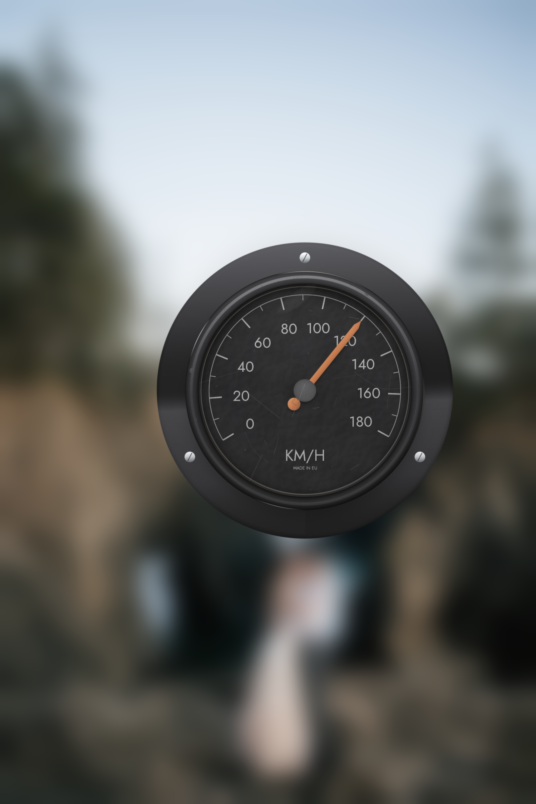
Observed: 120 km/h
